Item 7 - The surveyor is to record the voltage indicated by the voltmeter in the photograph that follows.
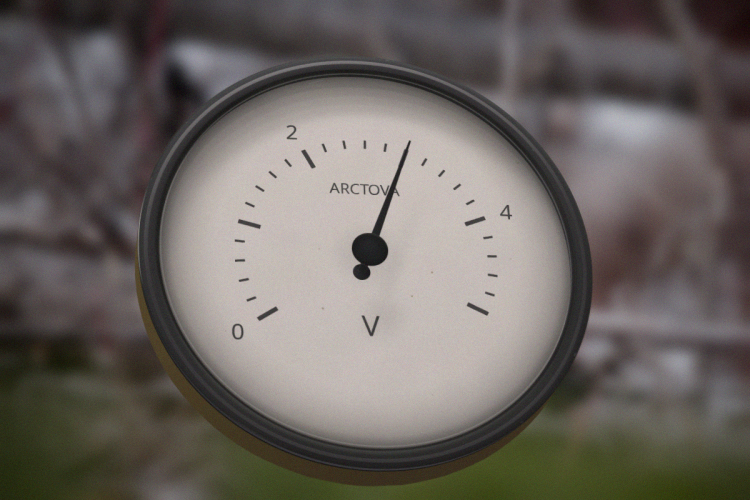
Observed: 3 V
